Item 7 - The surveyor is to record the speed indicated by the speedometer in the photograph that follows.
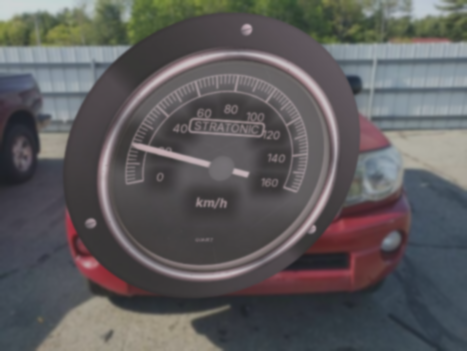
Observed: 20 km/h
